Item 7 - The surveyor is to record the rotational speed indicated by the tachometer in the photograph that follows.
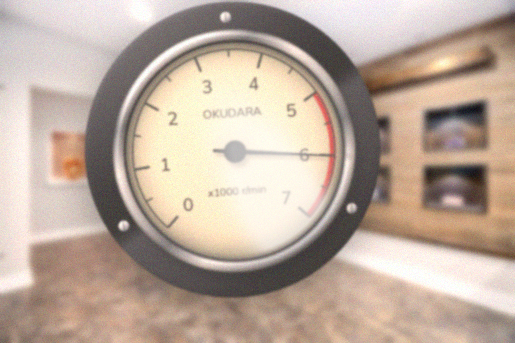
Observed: 6000 rpm
